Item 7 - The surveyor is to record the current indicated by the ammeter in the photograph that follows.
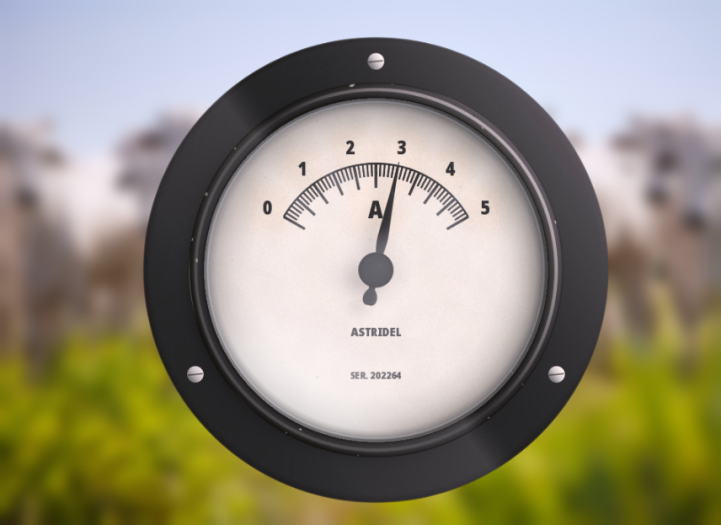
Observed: 3 A
